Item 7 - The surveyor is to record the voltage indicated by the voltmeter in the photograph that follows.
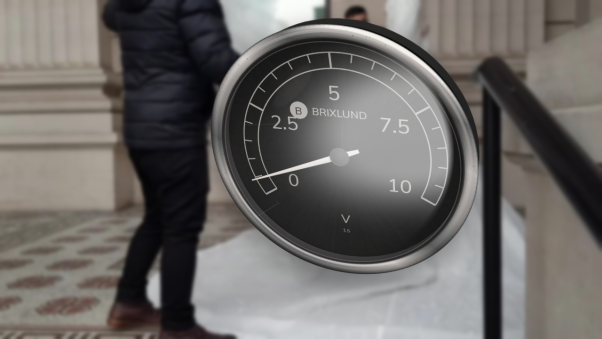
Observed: 0.5 V
